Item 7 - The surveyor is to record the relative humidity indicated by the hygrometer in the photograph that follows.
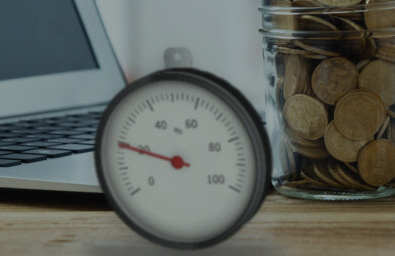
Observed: 20 %
